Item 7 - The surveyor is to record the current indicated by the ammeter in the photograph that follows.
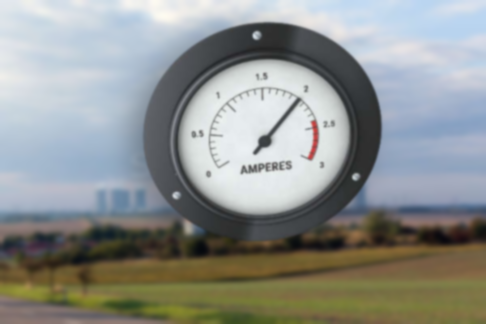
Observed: 2 A
